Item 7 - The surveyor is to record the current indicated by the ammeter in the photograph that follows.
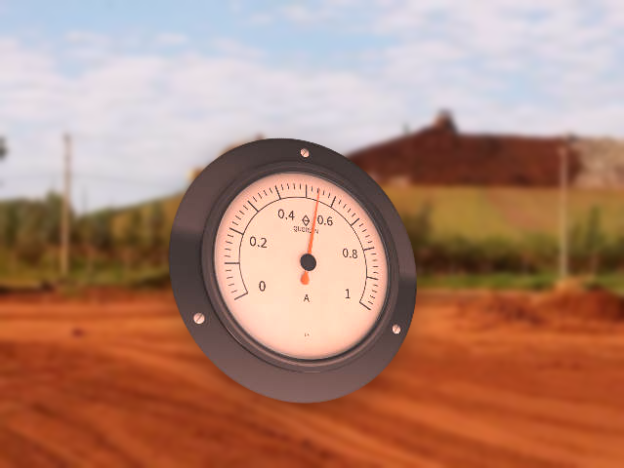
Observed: 0.54 A
